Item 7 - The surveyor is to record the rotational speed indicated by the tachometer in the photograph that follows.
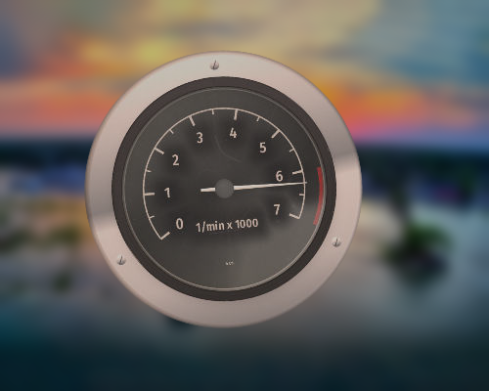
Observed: 6250 rpm
